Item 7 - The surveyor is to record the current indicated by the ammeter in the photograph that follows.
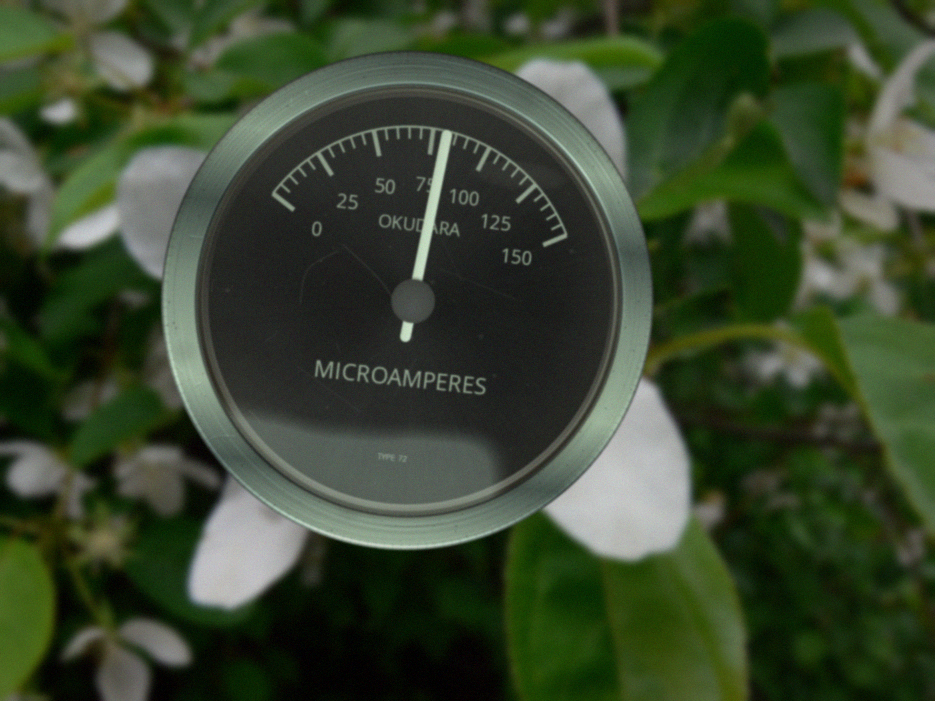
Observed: 80 µA
